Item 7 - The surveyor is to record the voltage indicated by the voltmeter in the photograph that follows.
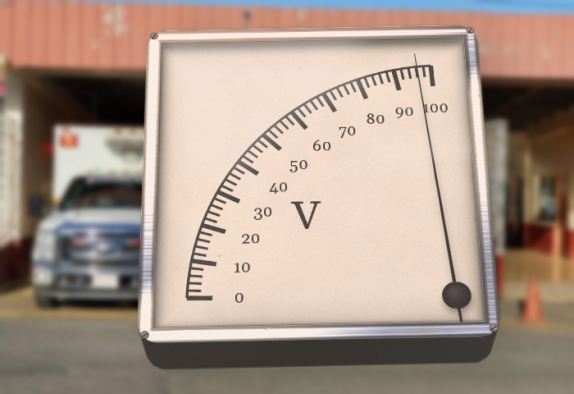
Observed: 96 V
